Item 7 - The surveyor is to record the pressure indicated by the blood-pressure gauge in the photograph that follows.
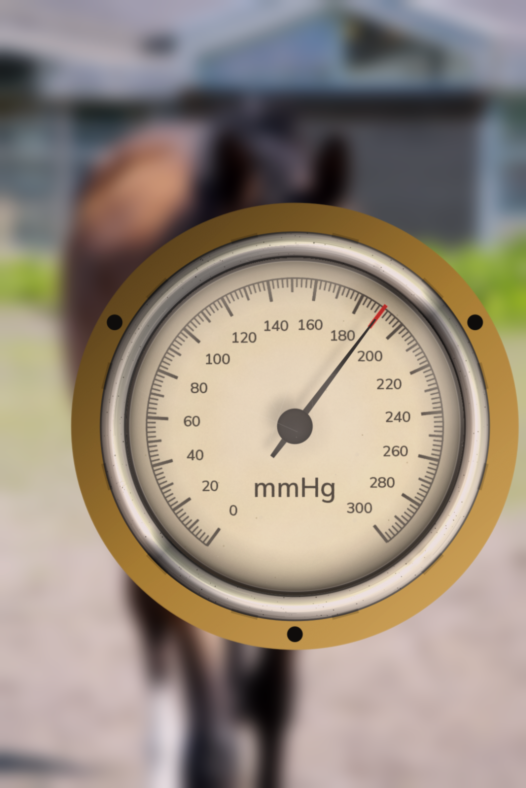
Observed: 190 mmHg
